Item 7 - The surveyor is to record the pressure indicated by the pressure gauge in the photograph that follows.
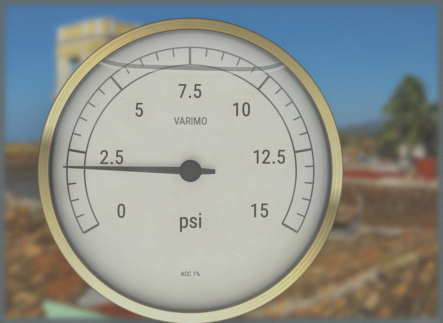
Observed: 2 psi
